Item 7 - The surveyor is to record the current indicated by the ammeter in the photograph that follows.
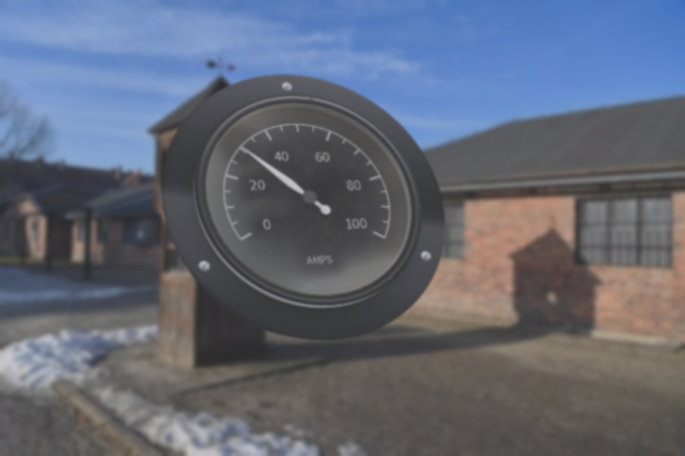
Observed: 30 A
